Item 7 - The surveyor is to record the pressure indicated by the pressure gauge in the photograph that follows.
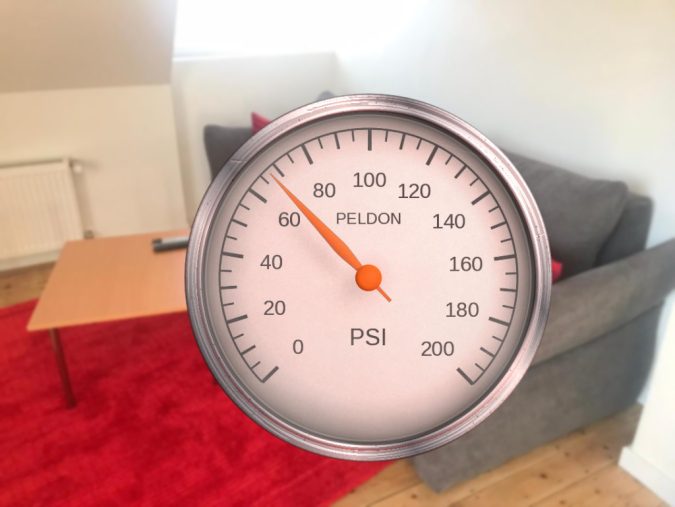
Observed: 67.5 psi
